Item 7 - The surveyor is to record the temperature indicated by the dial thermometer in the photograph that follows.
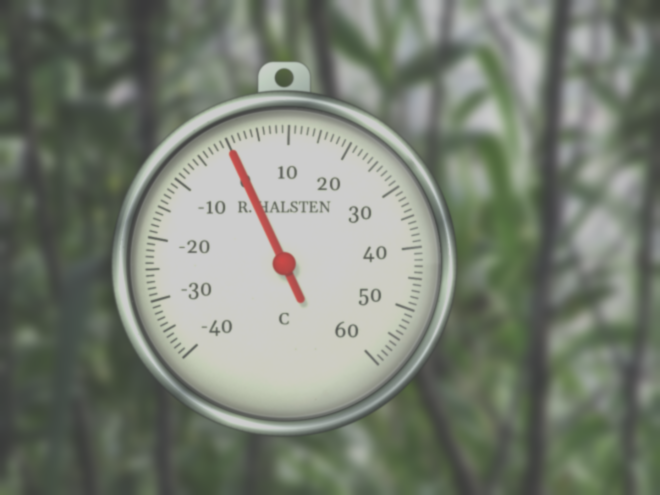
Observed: 0 °C
